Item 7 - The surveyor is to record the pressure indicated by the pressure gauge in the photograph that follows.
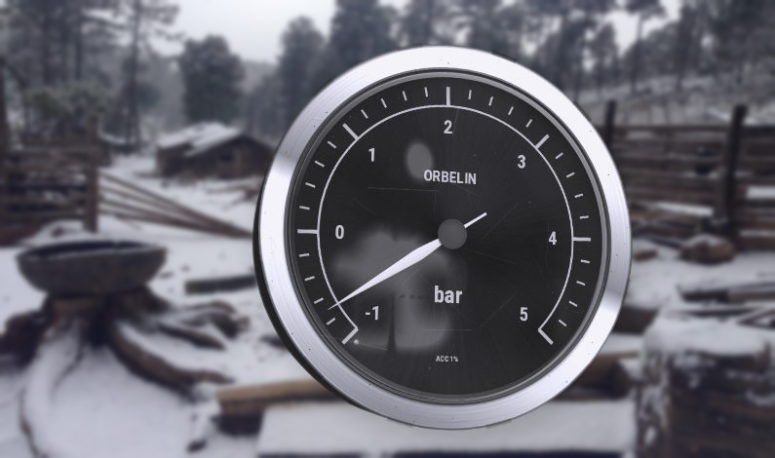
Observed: -0.7 bar
